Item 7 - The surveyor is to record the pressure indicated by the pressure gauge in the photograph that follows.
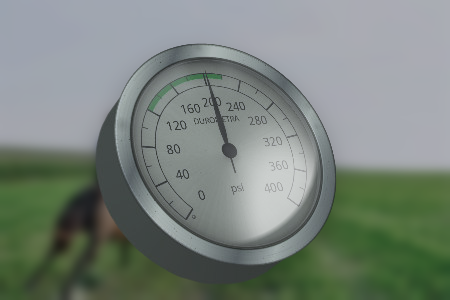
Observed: 200 psi
